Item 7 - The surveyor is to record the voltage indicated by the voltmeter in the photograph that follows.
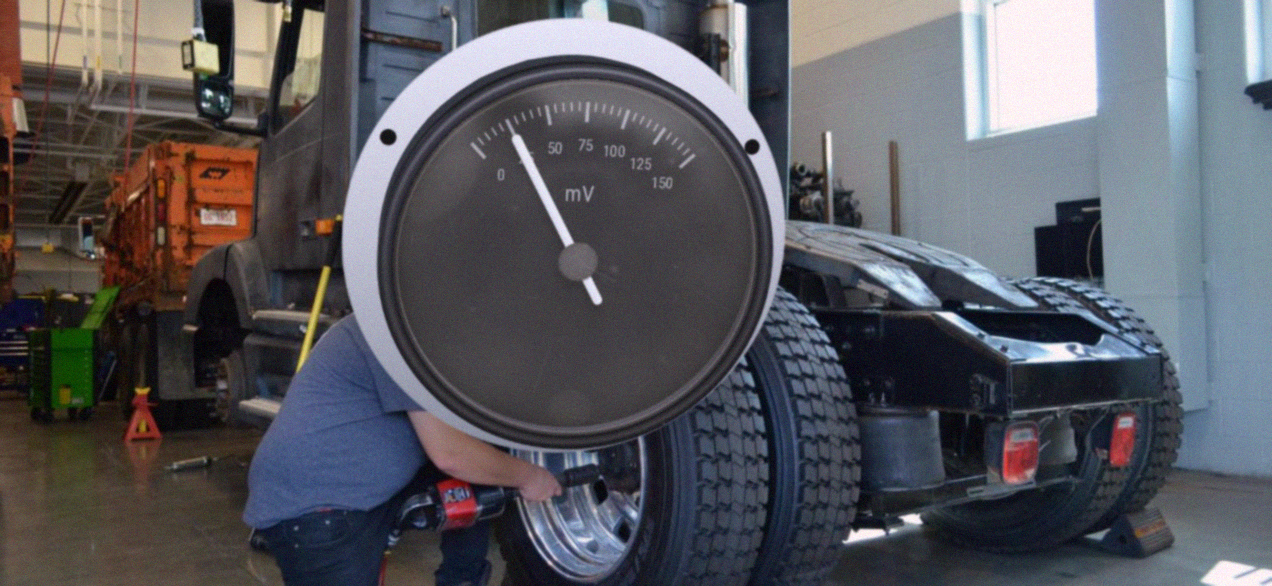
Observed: 25 mV
